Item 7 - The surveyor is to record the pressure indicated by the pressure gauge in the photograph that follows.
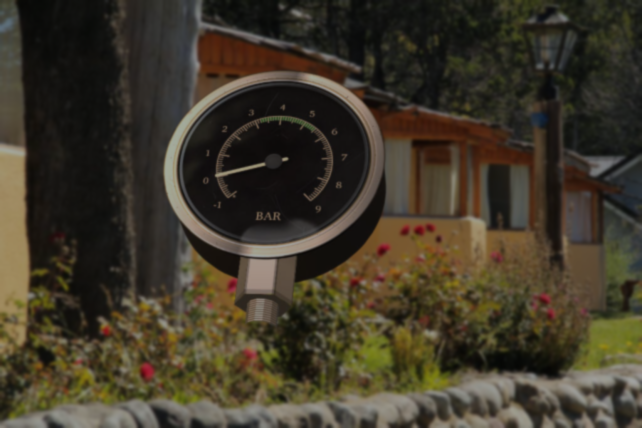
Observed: 0 bar
